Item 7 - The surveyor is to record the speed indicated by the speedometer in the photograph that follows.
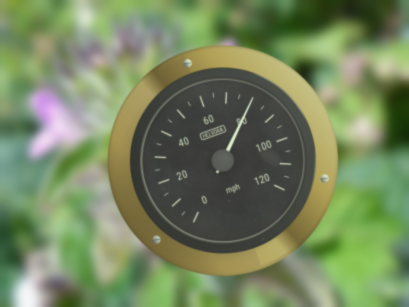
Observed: 80 mph
